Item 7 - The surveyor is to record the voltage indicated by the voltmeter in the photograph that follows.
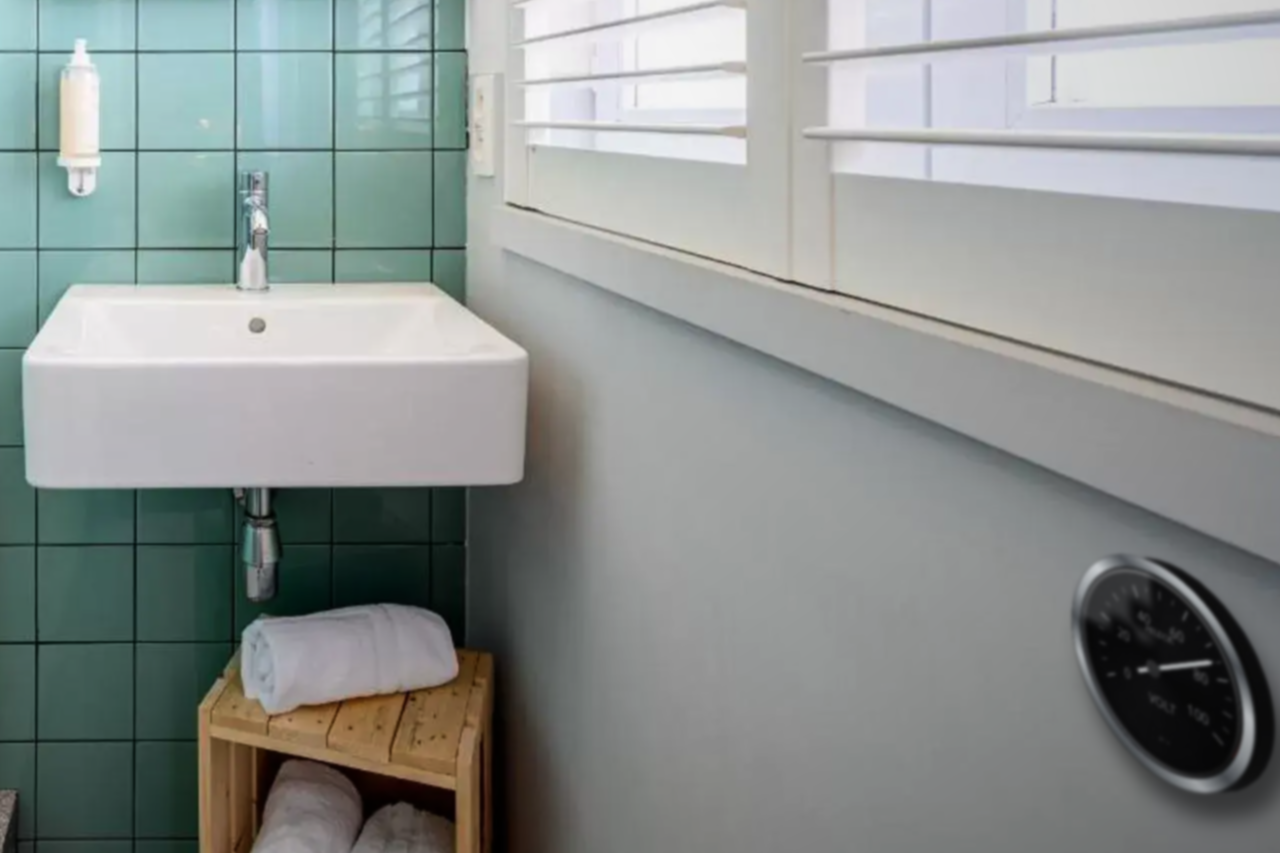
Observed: 75 V
